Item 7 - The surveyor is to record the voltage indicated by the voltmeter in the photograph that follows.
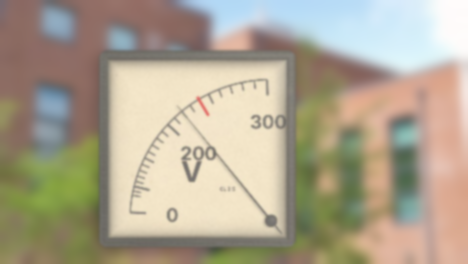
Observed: 220 V
